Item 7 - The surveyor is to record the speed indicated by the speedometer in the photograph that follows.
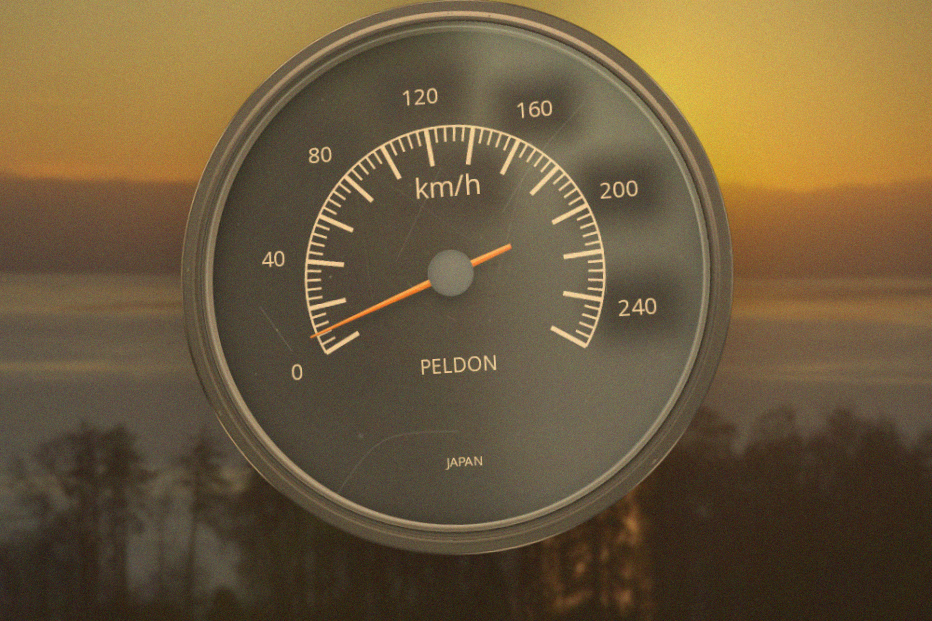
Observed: 8 km/h
